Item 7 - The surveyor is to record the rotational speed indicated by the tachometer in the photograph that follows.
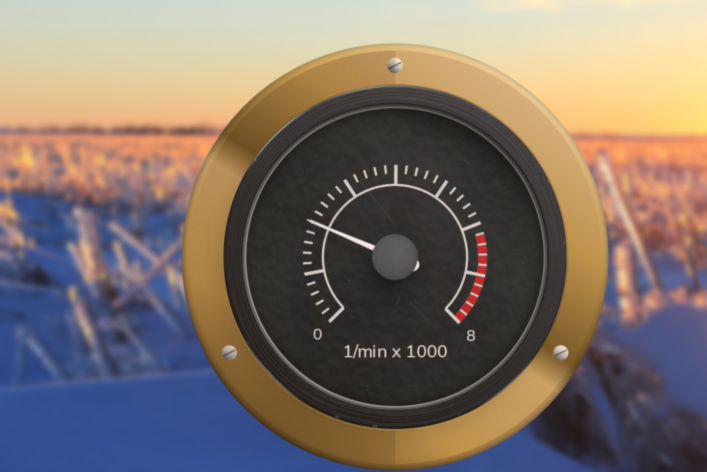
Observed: 2000 rpm
